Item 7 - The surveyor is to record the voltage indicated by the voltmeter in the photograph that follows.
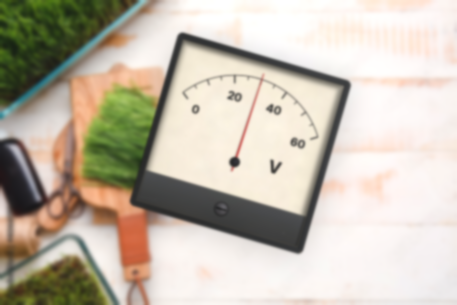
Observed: 30 V
